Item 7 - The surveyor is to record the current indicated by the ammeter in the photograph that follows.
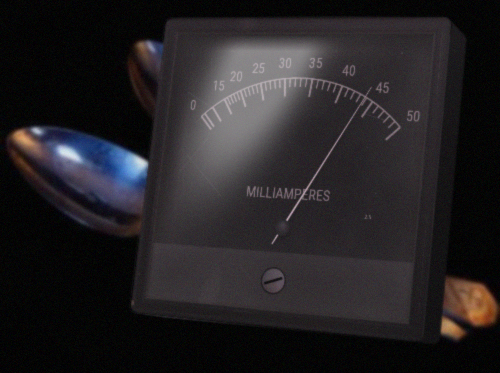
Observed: 44 mA
